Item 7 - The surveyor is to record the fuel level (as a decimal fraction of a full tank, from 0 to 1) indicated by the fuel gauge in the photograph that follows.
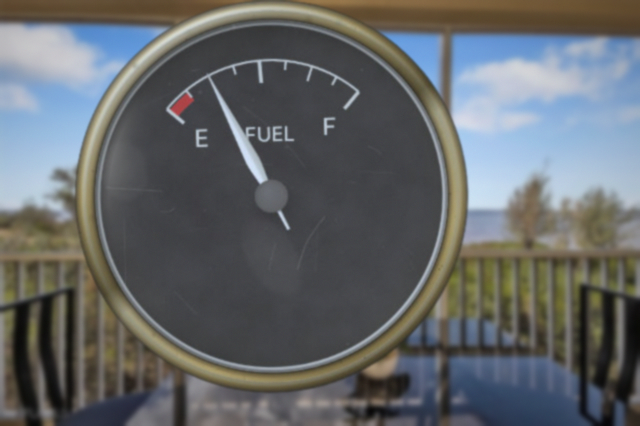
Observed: 0.25
